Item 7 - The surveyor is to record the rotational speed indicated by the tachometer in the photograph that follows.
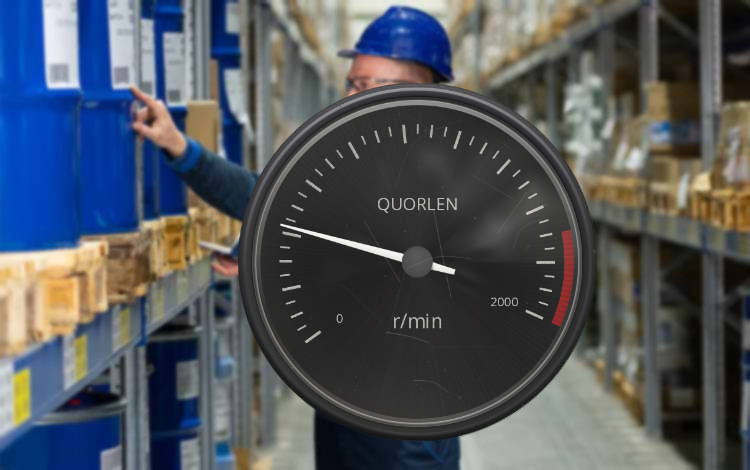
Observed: 425 rpm
